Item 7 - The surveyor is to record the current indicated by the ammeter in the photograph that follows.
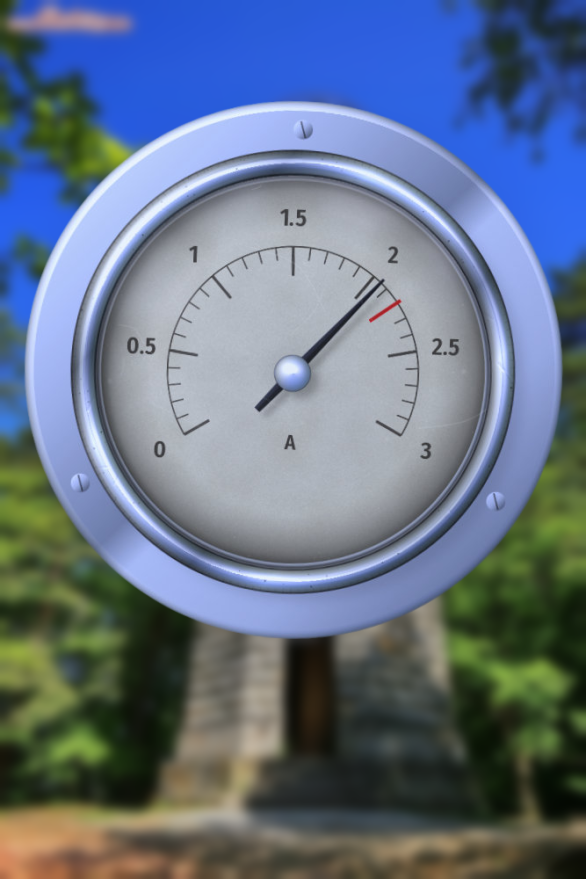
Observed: 2.05 A
